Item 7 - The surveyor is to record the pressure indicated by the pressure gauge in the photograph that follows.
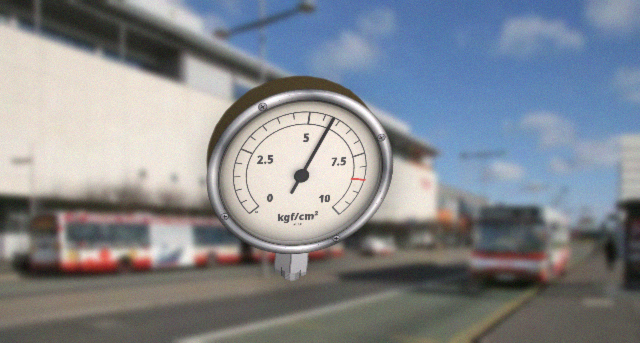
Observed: 5.75 kg/cm²
